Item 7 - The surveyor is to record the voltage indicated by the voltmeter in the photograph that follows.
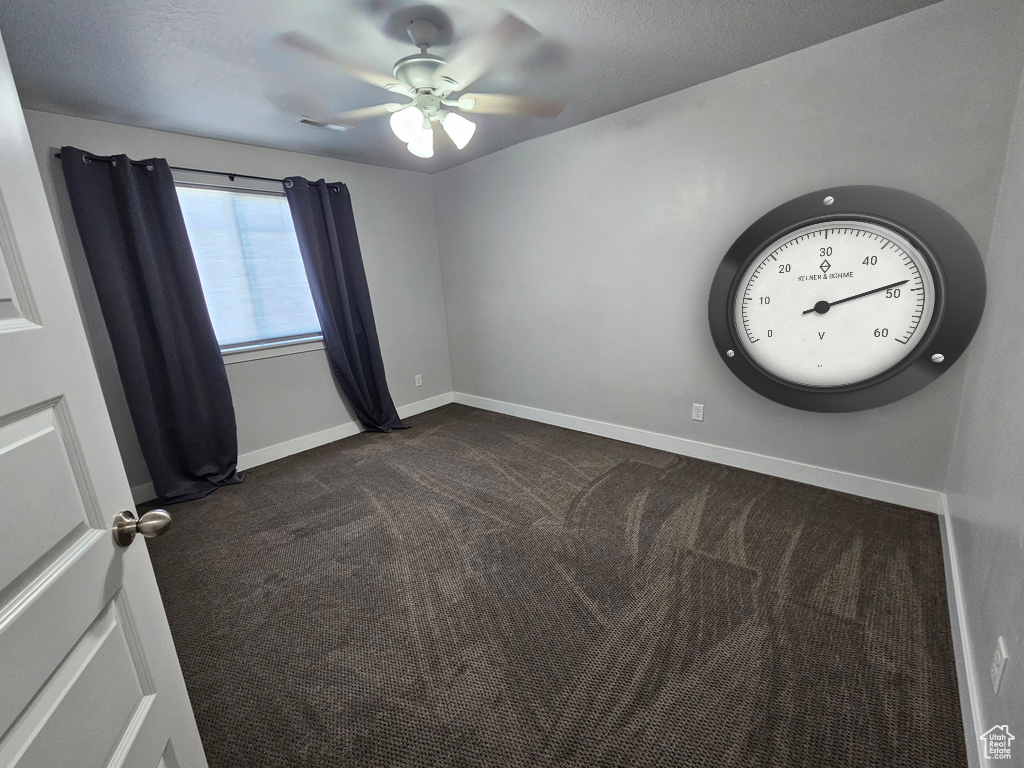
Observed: 48 V
